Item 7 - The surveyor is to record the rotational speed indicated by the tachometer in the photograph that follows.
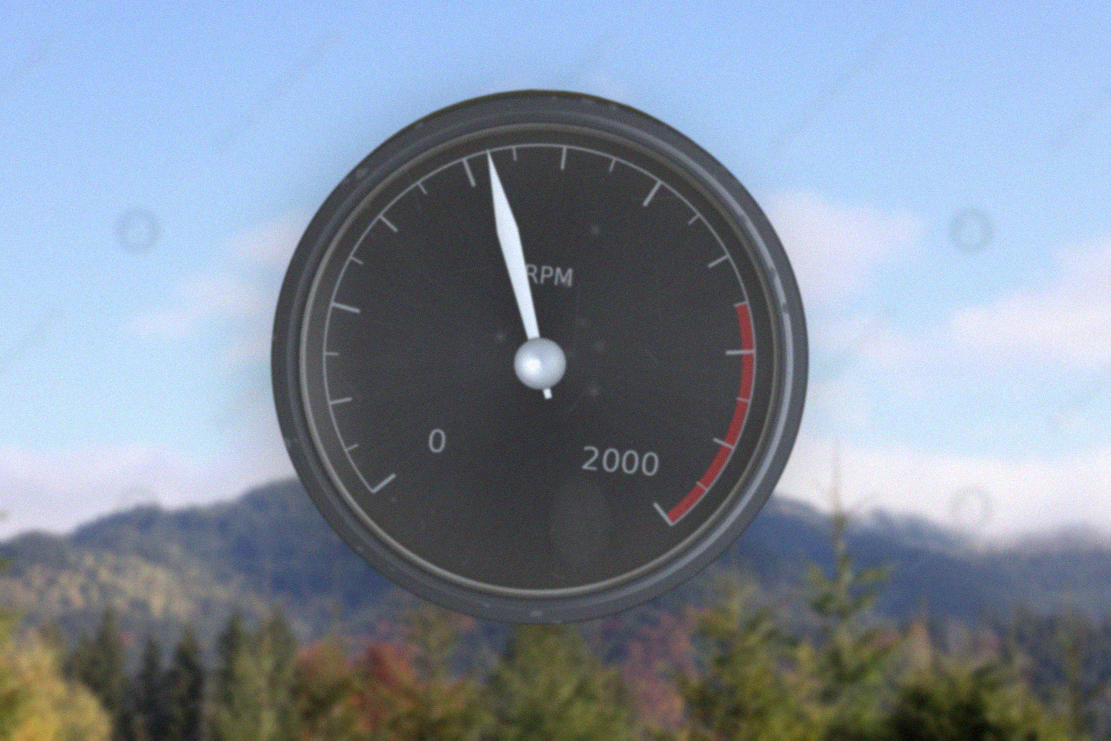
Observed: 850 rpm
